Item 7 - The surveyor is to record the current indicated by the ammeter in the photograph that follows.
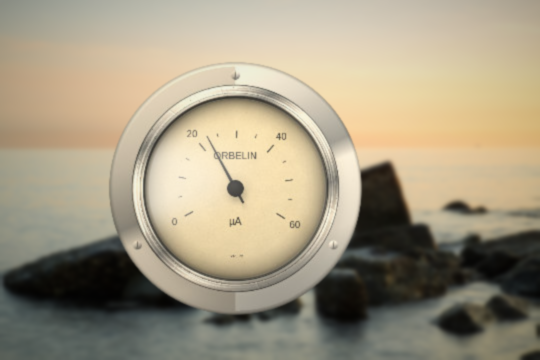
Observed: 22.5 µA
